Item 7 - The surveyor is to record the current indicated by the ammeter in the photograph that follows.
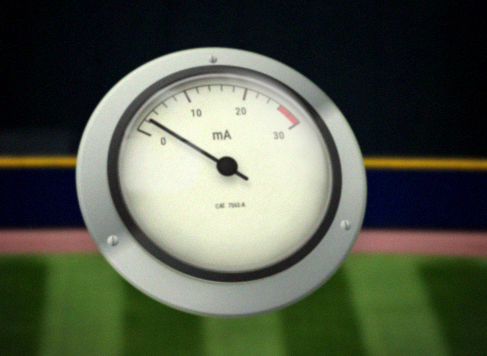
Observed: 2 mA
